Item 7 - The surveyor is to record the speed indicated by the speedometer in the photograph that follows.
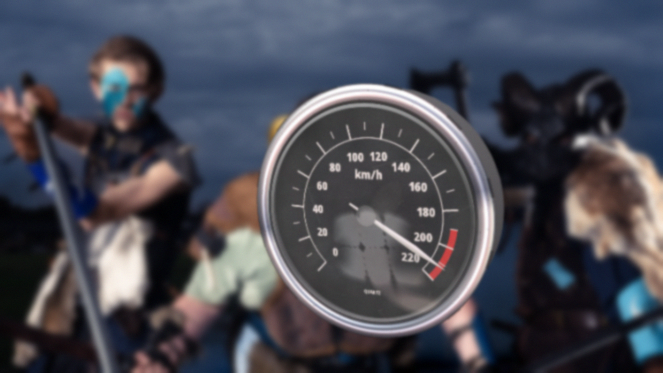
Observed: 210 km/h
